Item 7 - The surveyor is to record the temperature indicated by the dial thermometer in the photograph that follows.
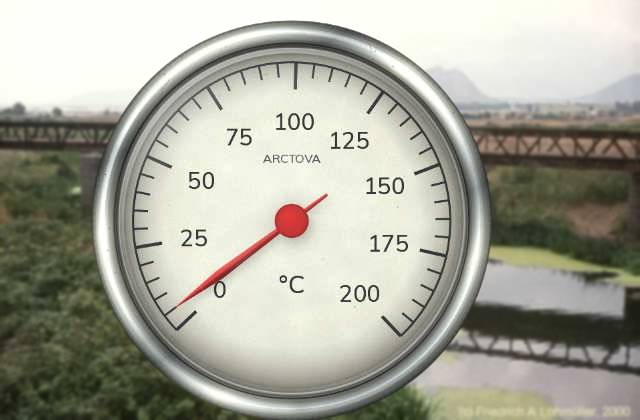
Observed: 5 °C
